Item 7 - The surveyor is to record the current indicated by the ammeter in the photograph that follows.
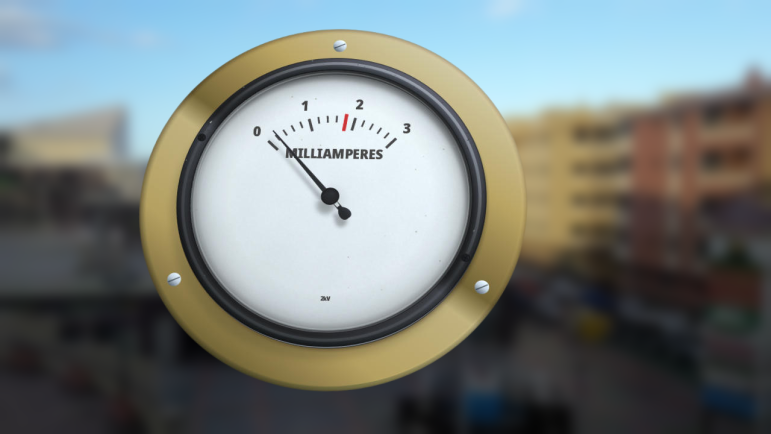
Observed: 0.2 mA
